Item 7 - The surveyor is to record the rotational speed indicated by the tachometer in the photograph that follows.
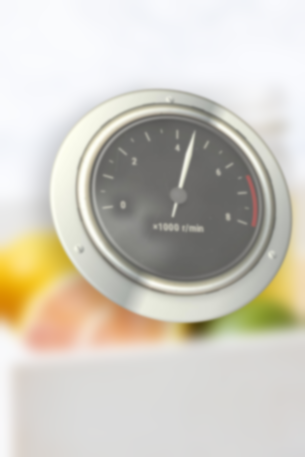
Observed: 4500 rpm
